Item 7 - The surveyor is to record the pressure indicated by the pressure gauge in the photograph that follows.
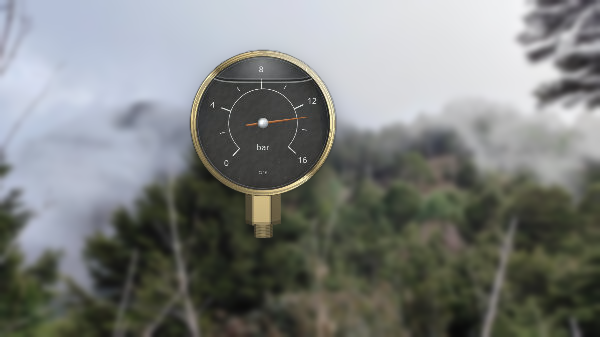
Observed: 13 bar
